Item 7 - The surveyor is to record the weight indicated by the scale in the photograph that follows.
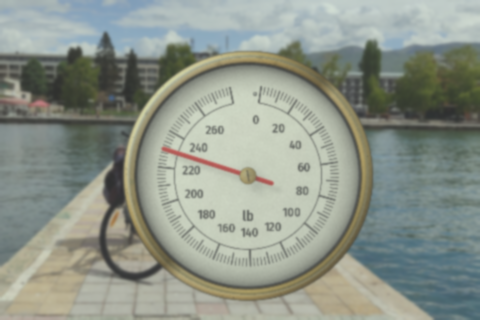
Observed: 230 lb
